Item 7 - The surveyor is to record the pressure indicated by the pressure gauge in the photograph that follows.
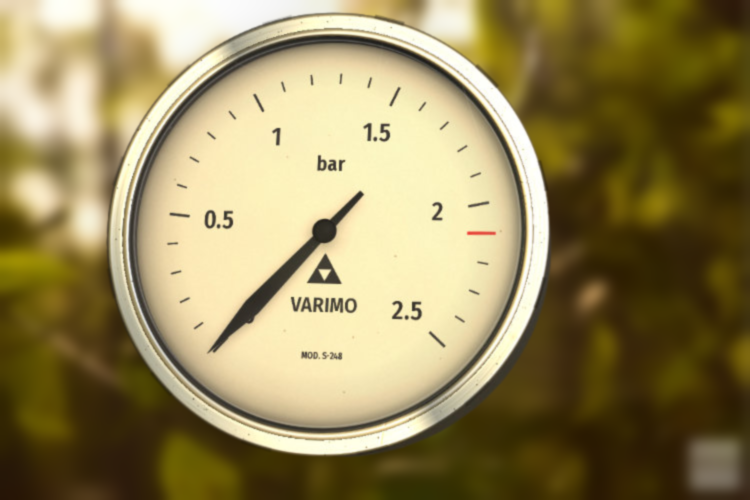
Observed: 0 bar
